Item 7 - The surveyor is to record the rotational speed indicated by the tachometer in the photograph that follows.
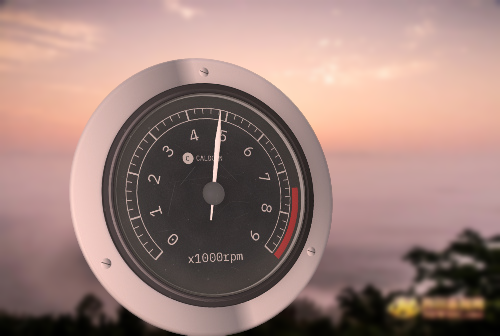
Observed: 4800 rpm
